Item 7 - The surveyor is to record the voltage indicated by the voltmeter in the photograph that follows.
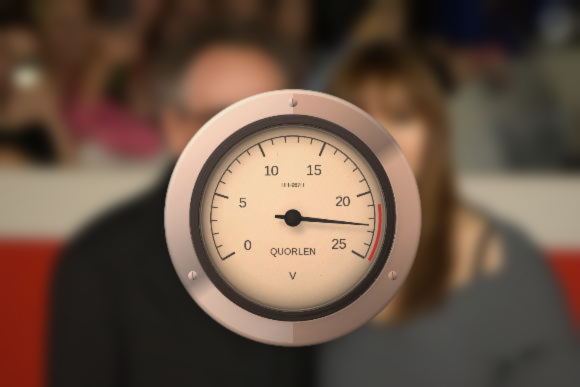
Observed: 22.5 V
